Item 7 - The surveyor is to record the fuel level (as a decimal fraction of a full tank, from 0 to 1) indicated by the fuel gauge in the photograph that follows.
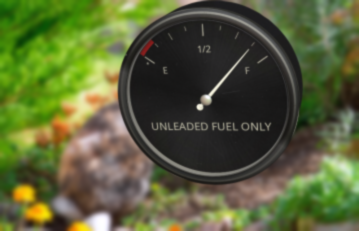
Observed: 0.875
